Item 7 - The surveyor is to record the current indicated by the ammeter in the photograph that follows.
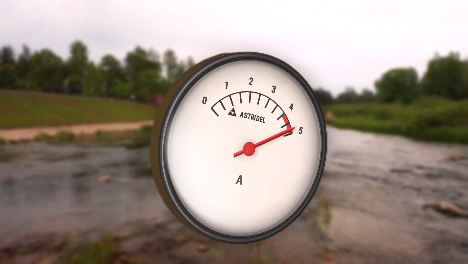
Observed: 4.75 A
